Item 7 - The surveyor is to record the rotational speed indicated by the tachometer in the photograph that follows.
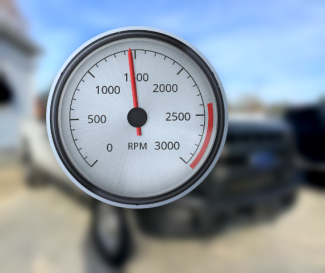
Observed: 1450 rpm
